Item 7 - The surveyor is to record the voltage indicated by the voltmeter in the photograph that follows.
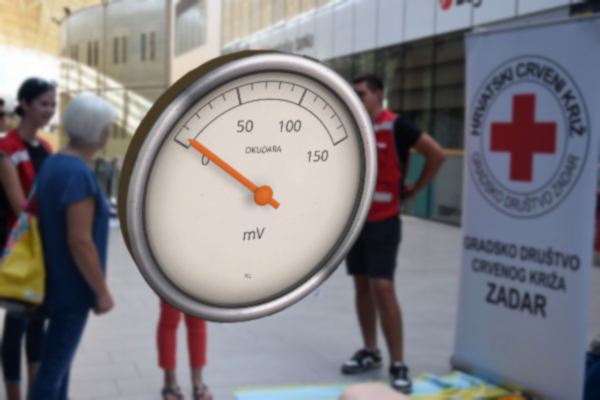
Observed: 5 mV
